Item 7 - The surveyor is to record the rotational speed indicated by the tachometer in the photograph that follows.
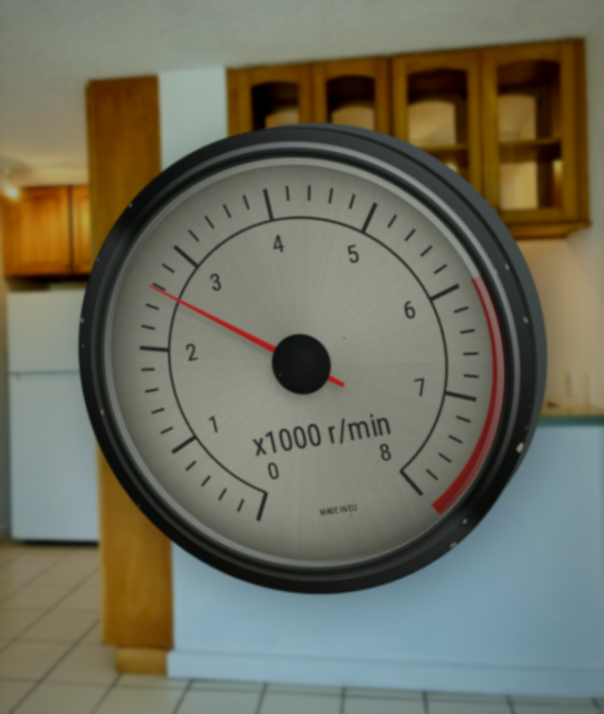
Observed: 2600 rpm
